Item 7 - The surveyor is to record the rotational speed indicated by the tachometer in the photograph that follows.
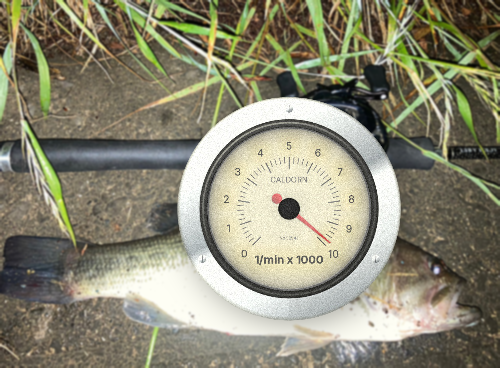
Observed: 9800 rpm
